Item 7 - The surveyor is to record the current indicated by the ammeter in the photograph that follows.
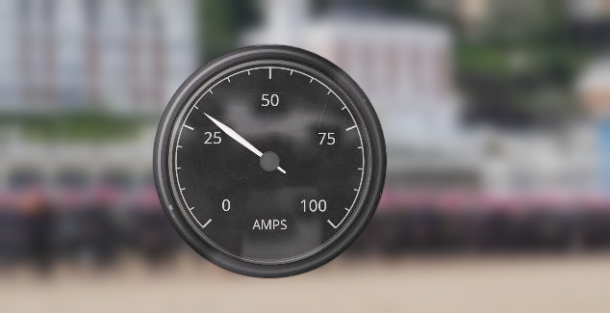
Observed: 30 A
